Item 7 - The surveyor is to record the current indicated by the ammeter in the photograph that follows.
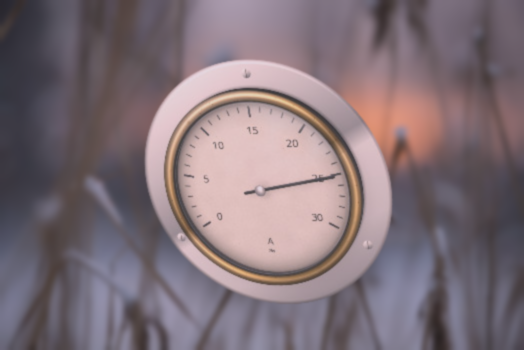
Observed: 25 A
